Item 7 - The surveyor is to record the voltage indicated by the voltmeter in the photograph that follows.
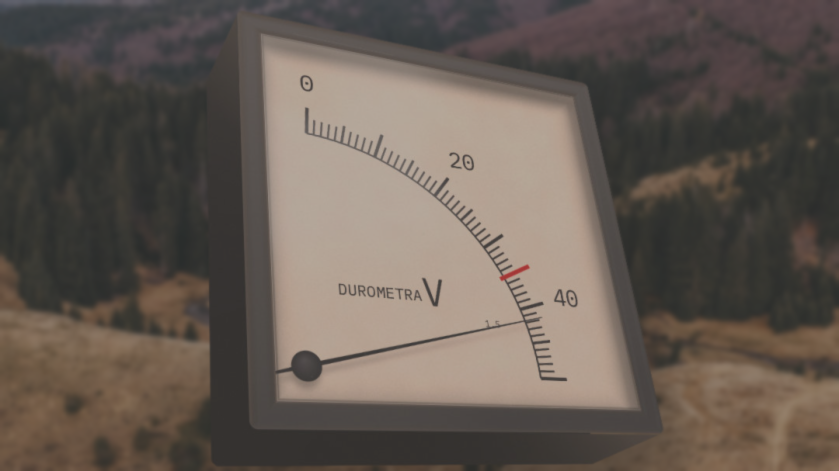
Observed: 42 V
